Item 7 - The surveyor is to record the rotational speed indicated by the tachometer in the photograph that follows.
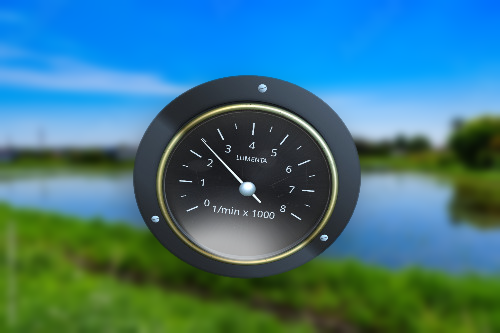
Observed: 2500 rpm
